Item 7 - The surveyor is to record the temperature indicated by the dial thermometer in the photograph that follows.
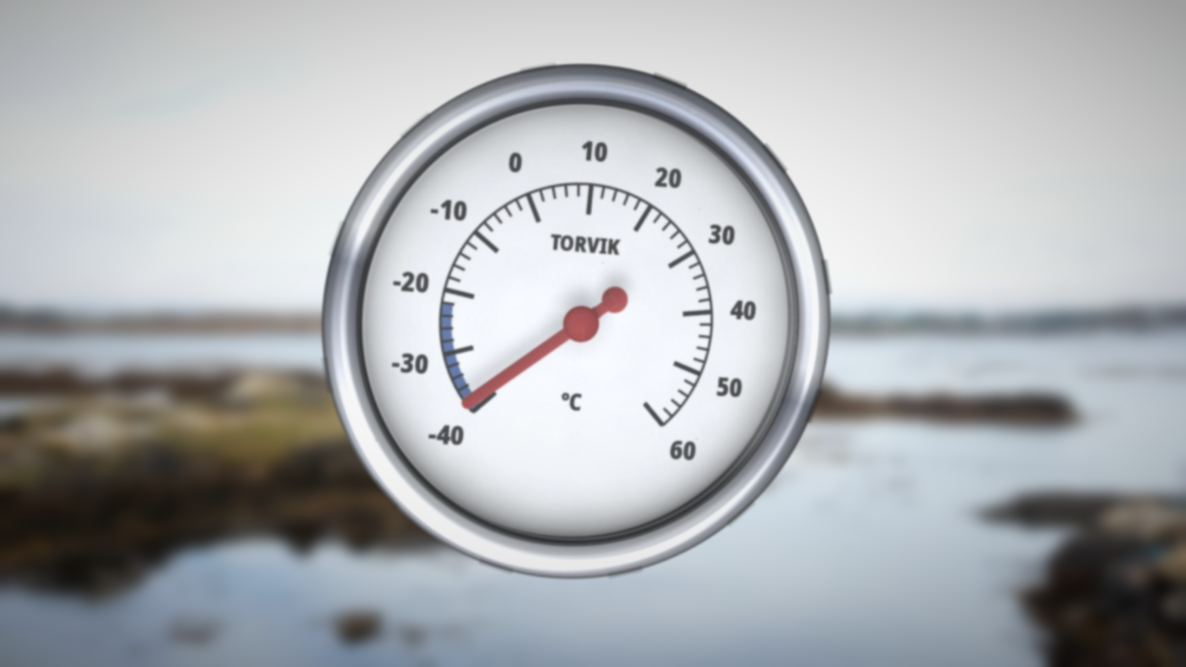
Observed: -38 °C
